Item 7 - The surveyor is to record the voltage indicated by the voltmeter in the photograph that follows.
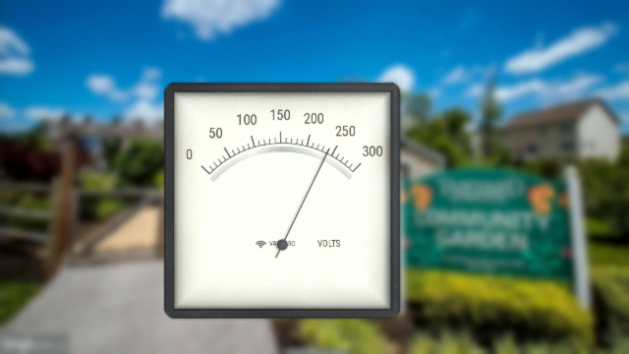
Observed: 240 V
